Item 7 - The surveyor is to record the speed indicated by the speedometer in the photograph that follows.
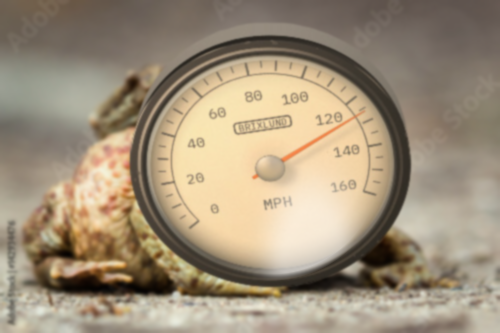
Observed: 125 mph
